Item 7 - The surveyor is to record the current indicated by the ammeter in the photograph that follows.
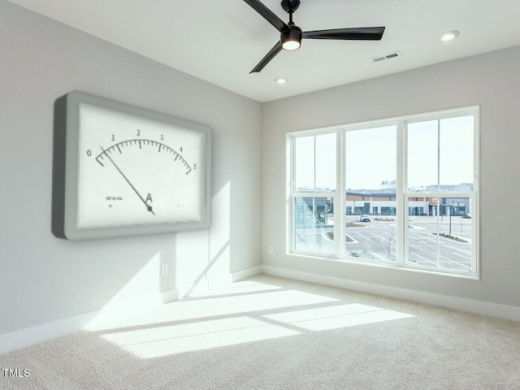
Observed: 0.4 A
